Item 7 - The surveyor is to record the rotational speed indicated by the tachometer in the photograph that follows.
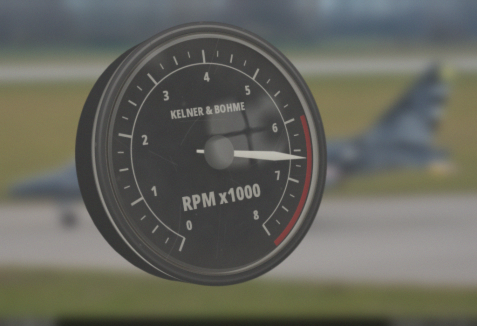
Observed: 6625 rpm
